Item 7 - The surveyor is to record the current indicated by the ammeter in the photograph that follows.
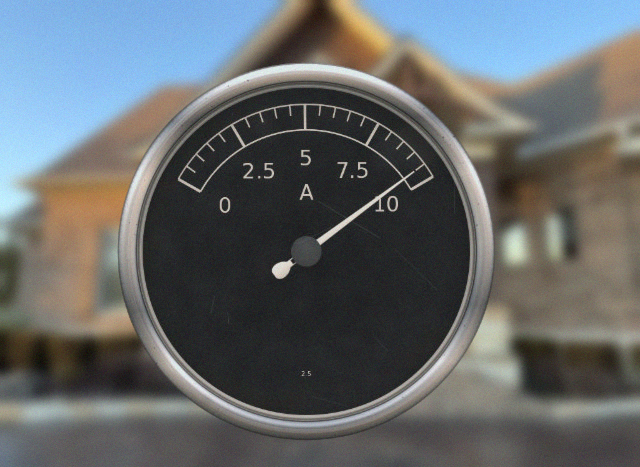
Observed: 9.5 A
